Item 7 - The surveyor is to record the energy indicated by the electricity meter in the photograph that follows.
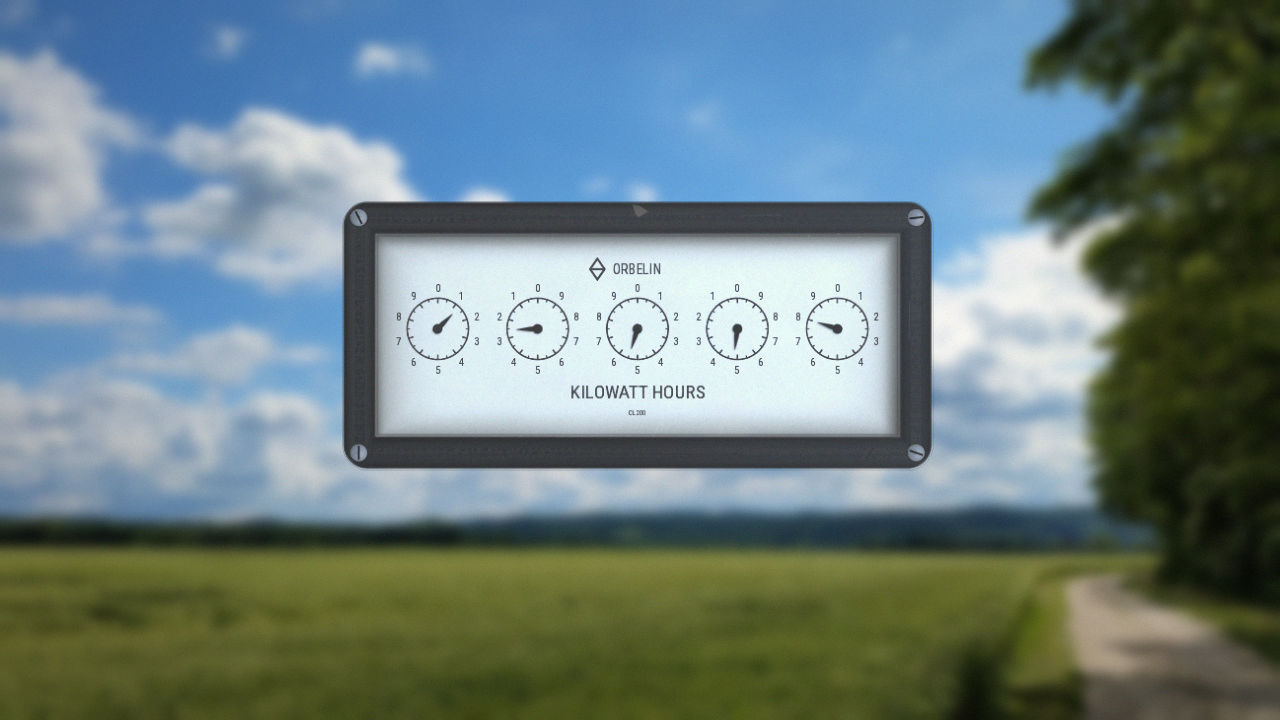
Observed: 12548 kWh
